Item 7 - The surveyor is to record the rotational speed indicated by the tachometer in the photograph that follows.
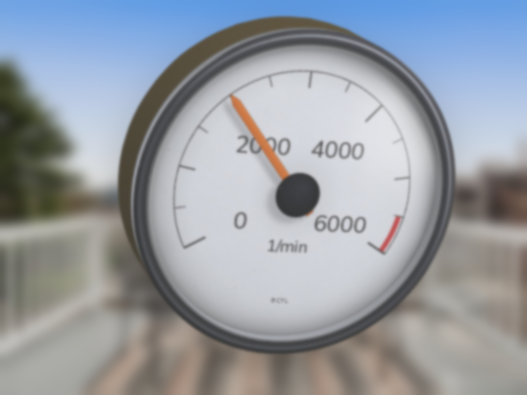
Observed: 2000 rpm
